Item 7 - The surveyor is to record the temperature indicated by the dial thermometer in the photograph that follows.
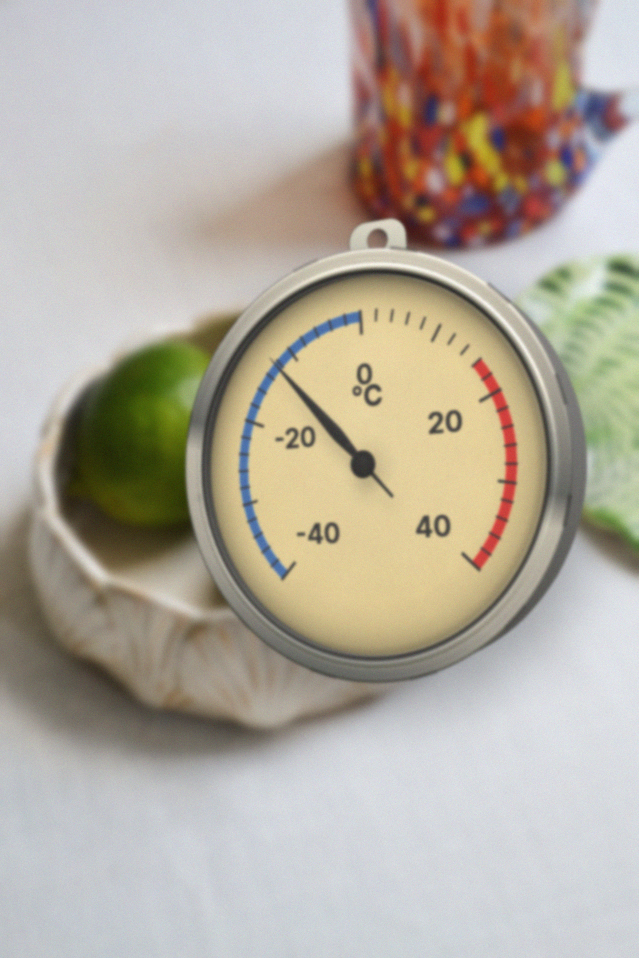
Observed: -12 °C
